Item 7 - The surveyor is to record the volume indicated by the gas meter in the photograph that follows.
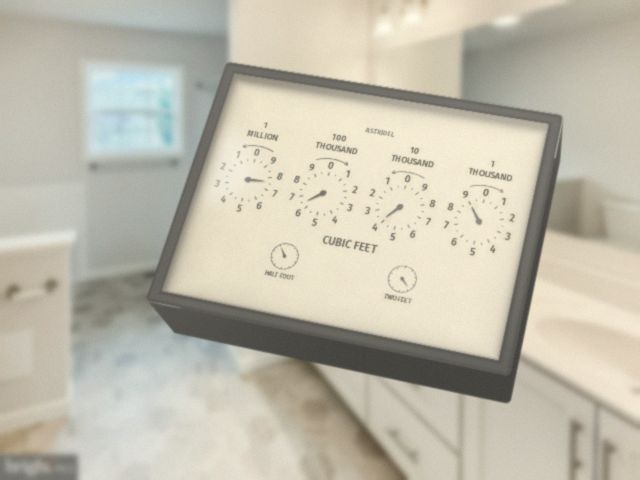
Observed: 763900 ft³
